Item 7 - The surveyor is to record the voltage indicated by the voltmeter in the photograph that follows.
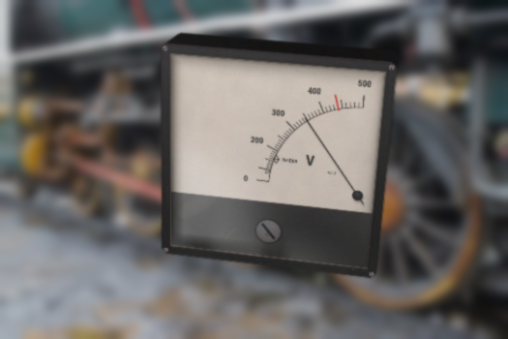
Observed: 350 V
